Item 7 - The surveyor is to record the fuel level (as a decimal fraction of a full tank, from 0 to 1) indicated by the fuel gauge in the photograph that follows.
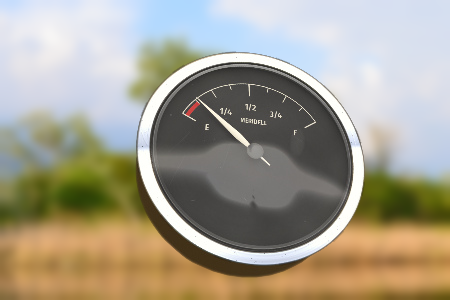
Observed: 0.125
